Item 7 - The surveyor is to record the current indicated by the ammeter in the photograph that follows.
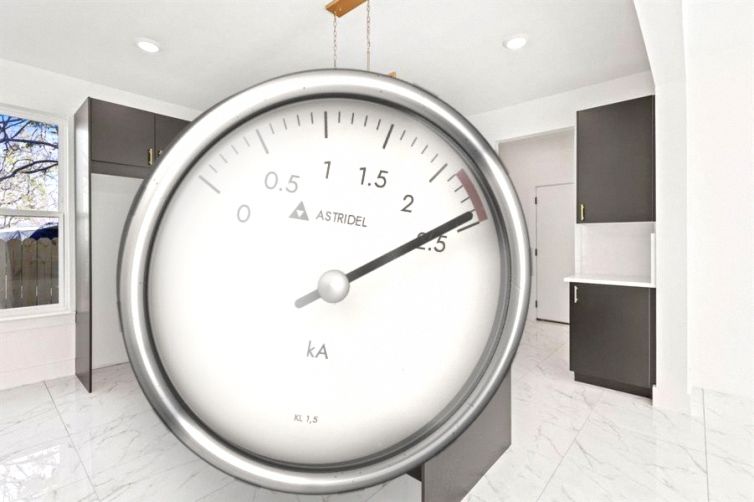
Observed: 2.4 kA
